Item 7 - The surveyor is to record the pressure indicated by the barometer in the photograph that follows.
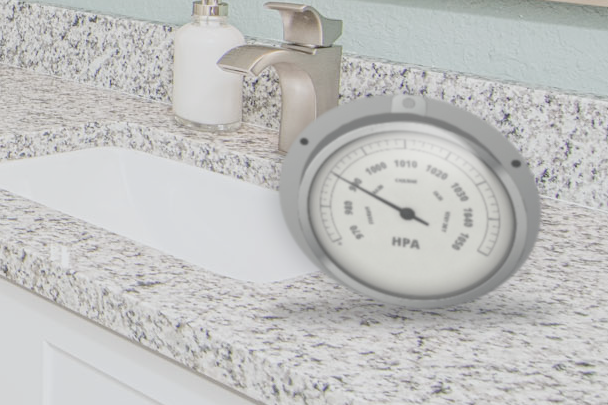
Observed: 990 hPa
